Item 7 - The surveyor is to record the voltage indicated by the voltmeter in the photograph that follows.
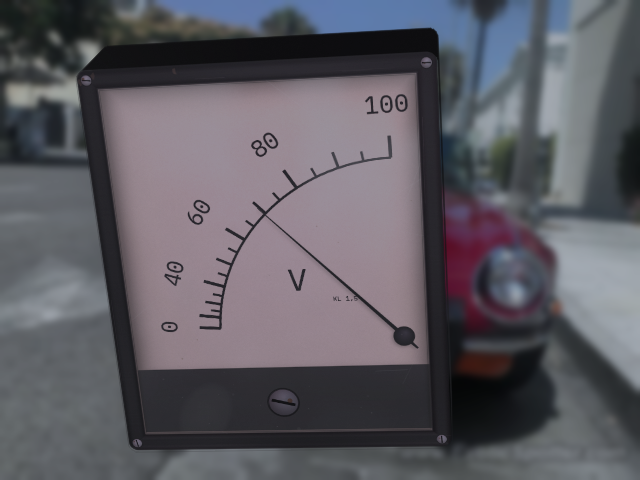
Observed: 70 V
